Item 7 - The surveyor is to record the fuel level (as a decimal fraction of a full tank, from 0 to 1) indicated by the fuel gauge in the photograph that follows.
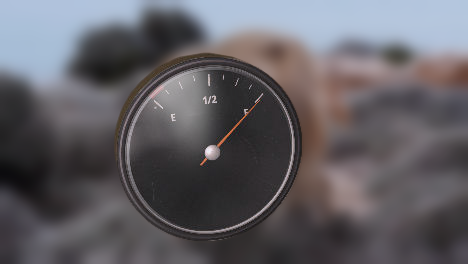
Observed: 1
